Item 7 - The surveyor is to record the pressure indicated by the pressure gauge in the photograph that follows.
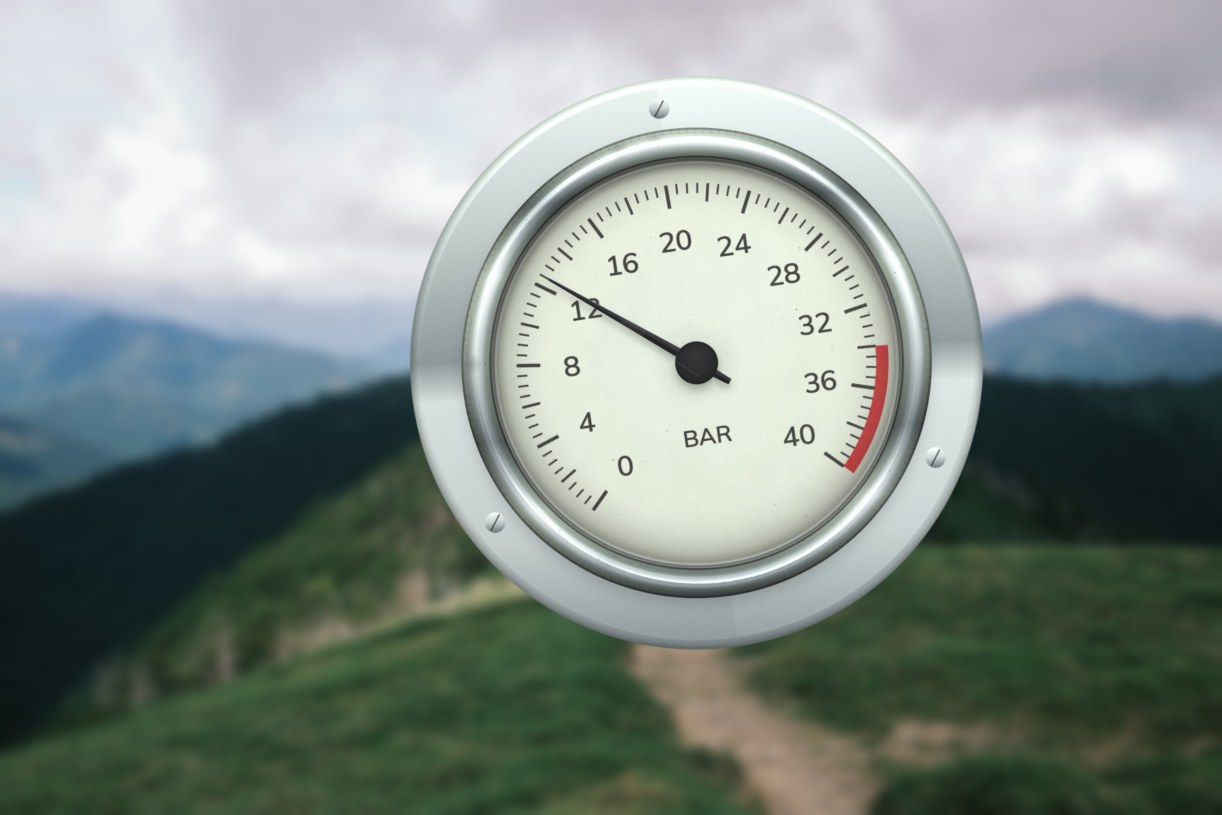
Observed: 12.5 bar
